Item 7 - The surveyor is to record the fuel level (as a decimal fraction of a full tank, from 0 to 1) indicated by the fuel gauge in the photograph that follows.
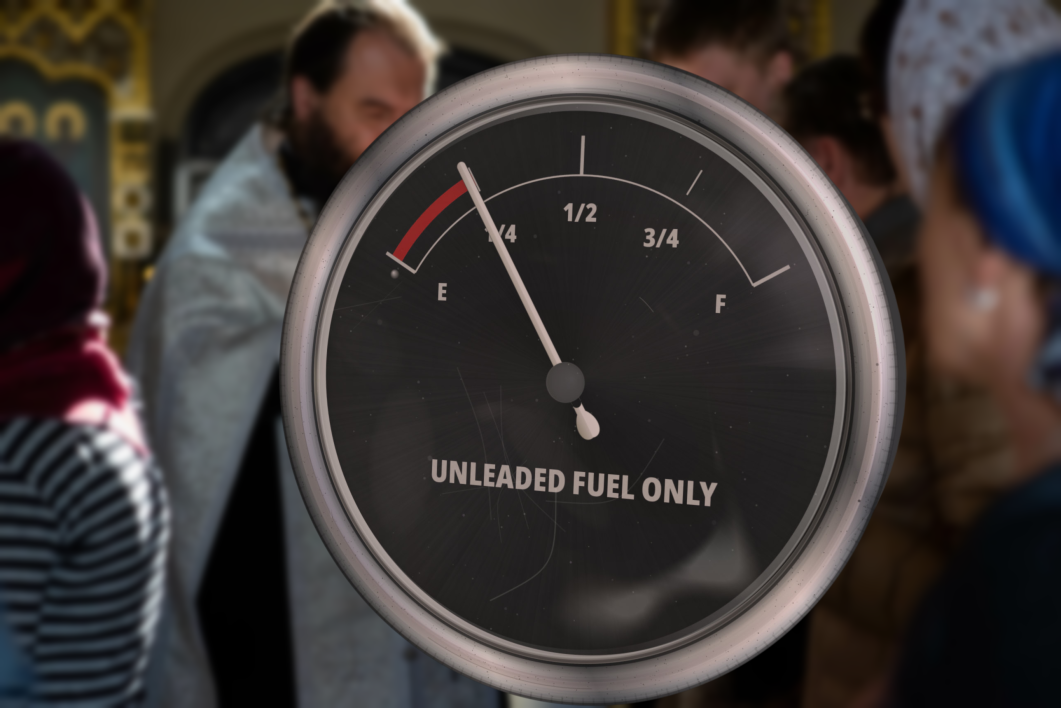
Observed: 0.25
